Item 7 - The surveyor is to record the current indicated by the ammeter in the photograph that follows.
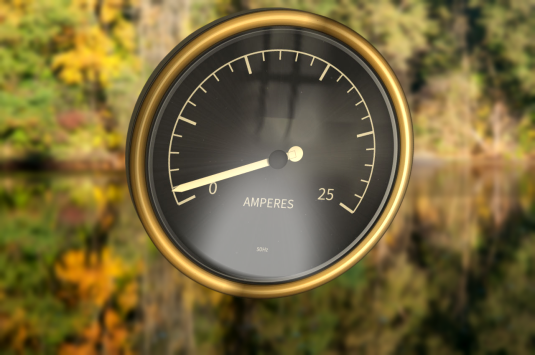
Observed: 1 A
